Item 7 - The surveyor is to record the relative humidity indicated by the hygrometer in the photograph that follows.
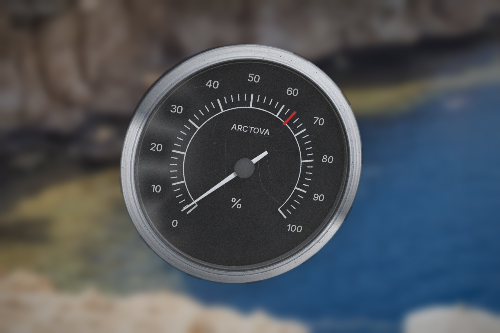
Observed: 2 %
